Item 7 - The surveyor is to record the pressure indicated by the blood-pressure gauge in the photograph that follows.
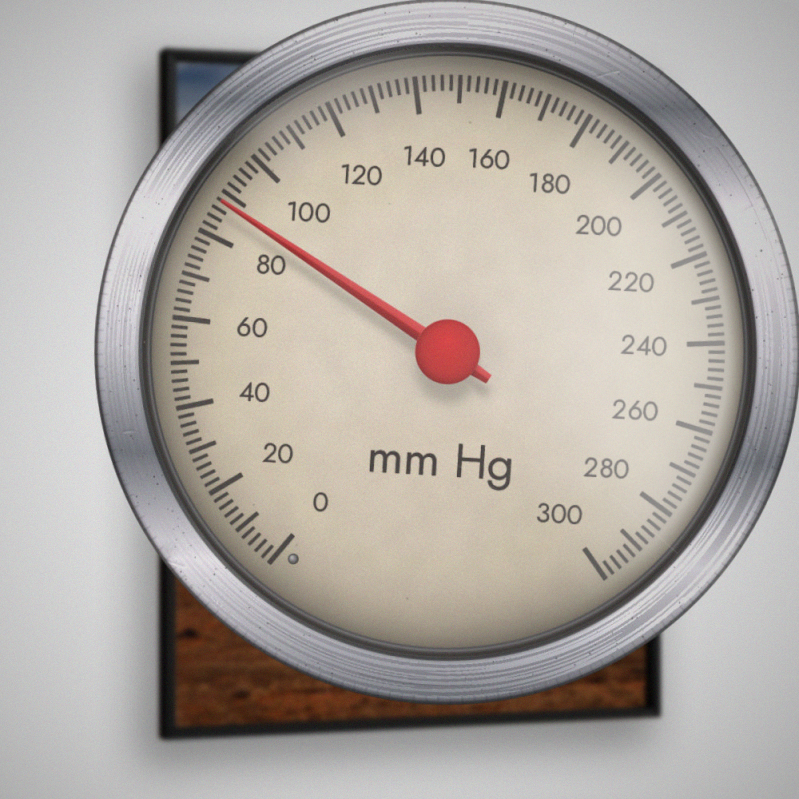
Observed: 88 mmHg
